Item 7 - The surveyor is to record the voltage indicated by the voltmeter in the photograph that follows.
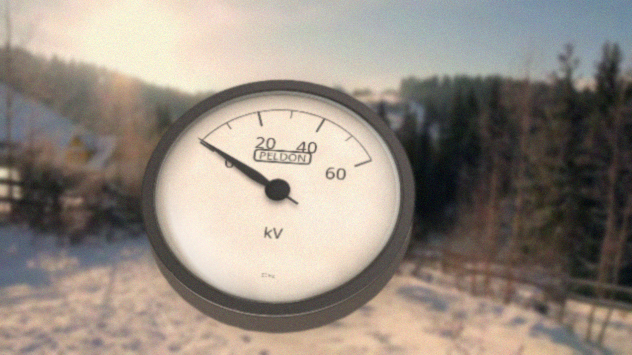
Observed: 0 kV
